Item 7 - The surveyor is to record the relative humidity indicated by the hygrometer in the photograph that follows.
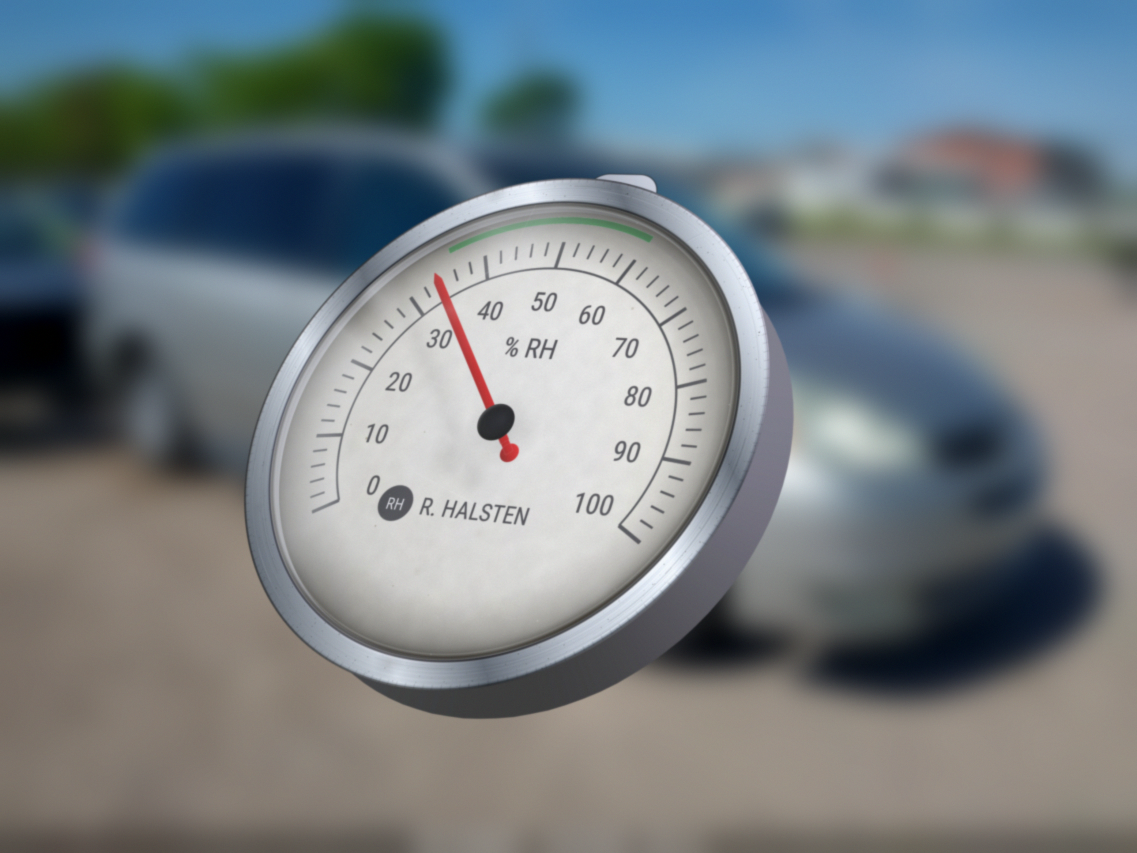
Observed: 34 %
